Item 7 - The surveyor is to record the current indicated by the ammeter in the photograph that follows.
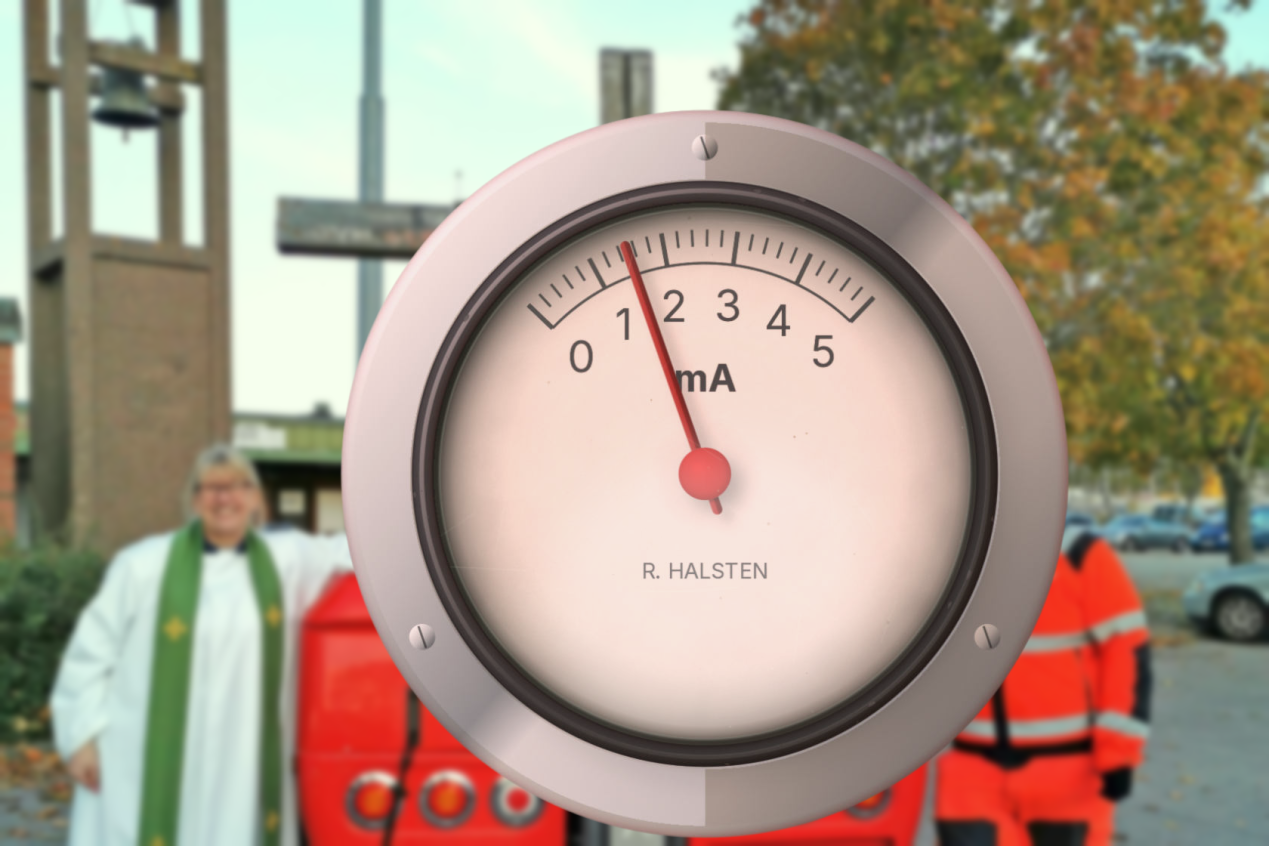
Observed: 1.5 mA
